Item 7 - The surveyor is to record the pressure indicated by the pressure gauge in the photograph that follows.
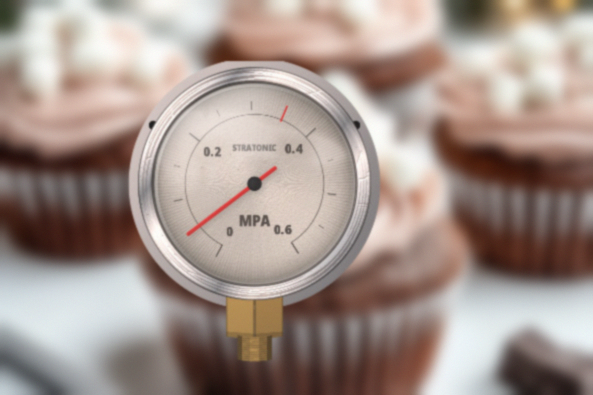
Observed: 0.05 MPa
